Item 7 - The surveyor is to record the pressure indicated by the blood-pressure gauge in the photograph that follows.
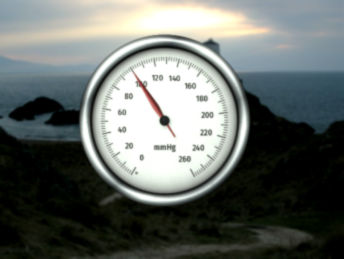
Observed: 100 mmHg
